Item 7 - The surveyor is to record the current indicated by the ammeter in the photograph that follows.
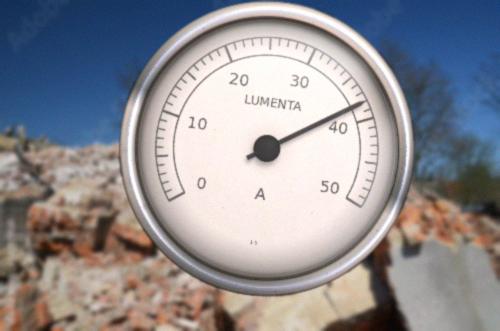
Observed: 38 A
